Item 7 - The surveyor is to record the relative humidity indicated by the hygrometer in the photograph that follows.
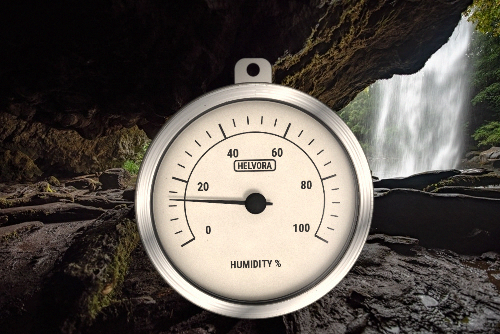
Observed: 14 %
